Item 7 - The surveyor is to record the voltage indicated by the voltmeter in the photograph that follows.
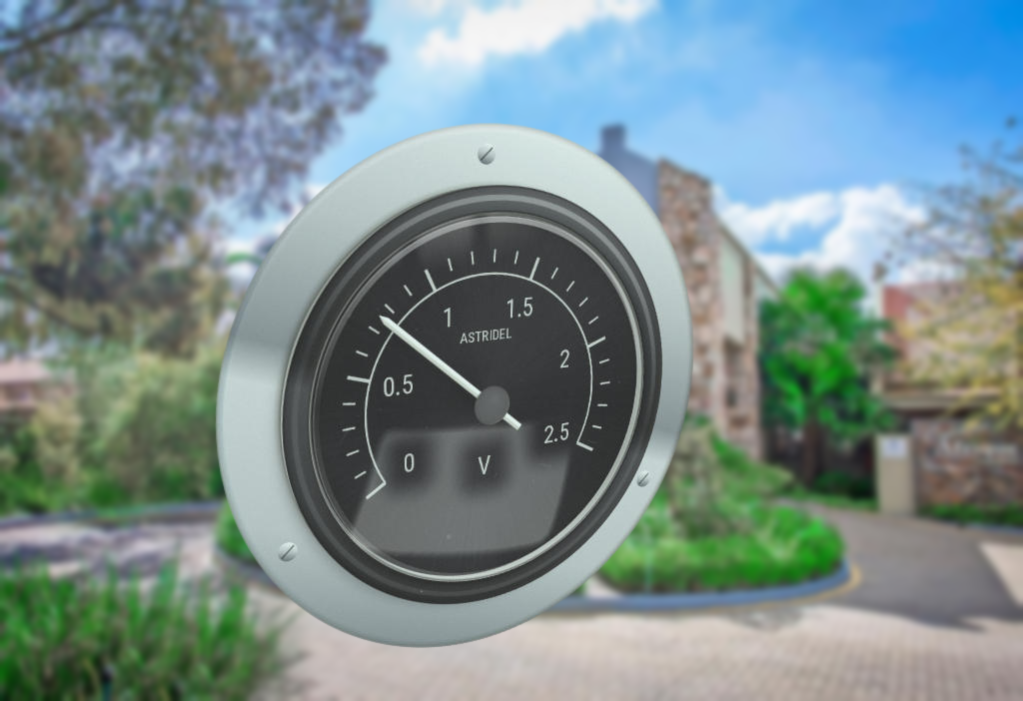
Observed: 0.75 V
